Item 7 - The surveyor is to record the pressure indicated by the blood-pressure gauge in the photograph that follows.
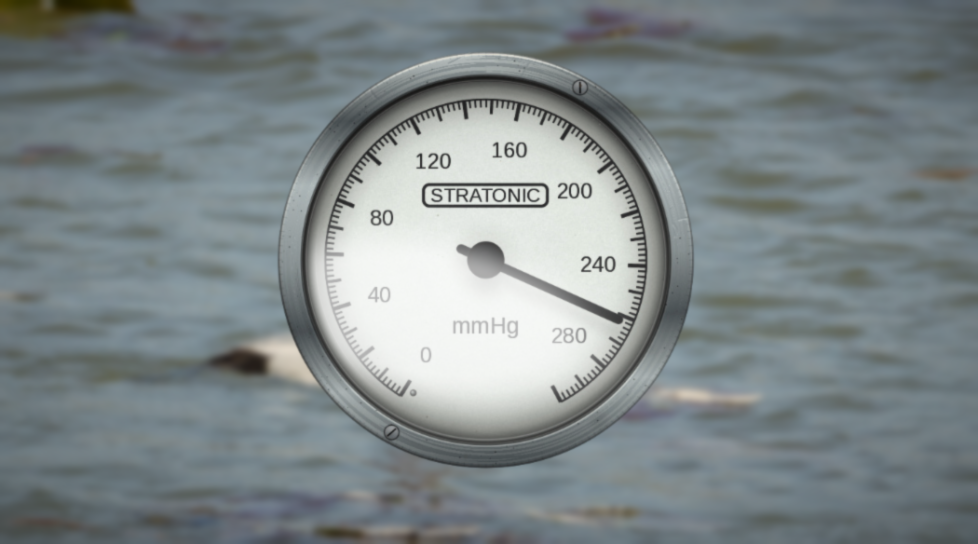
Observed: 262 mmHg
